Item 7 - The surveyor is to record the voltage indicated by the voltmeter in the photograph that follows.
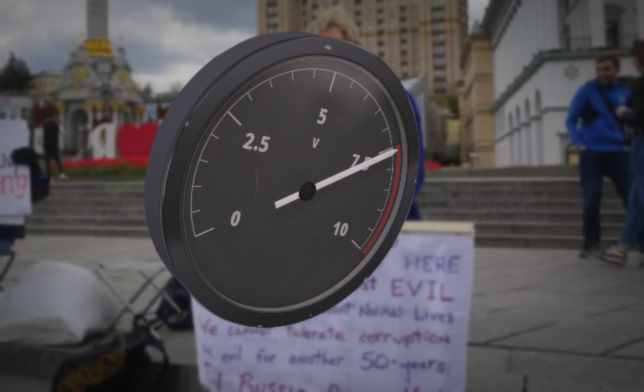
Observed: 7.5 V
